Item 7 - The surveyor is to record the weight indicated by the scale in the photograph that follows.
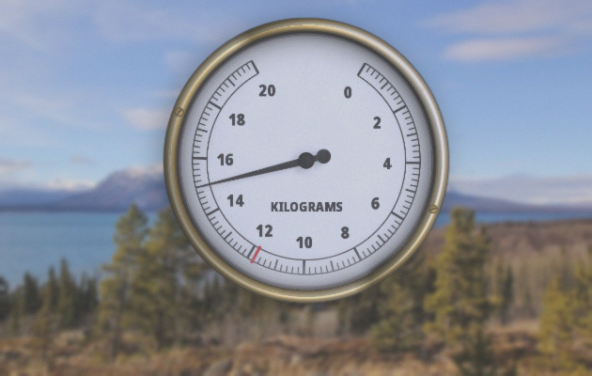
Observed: 15 kg
